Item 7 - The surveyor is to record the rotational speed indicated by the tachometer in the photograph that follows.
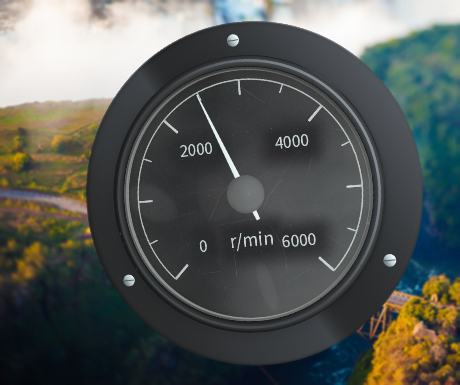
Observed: 2500 rpm
